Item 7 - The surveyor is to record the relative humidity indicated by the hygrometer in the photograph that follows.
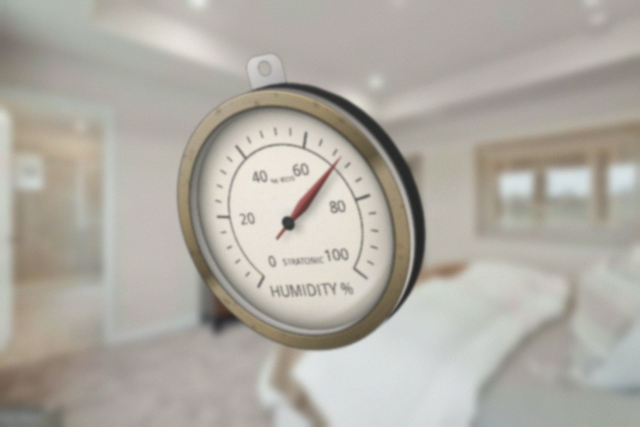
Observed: 70 %
